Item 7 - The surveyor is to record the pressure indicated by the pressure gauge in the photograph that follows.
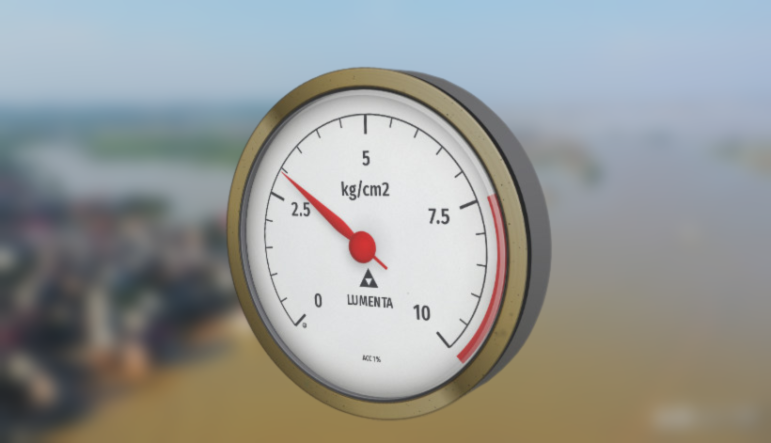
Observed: 3 kg/cm²
